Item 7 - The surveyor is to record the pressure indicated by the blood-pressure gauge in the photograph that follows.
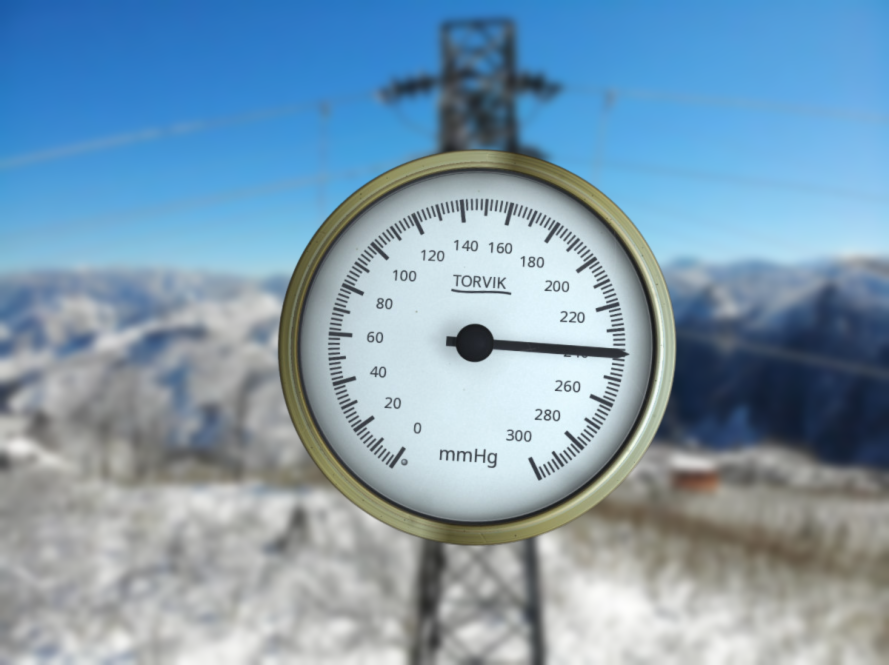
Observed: 240 mmHg
